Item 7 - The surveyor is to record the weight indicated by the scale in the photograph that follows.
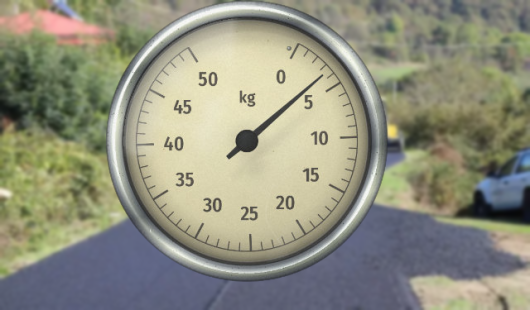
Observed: 3.5 kg
